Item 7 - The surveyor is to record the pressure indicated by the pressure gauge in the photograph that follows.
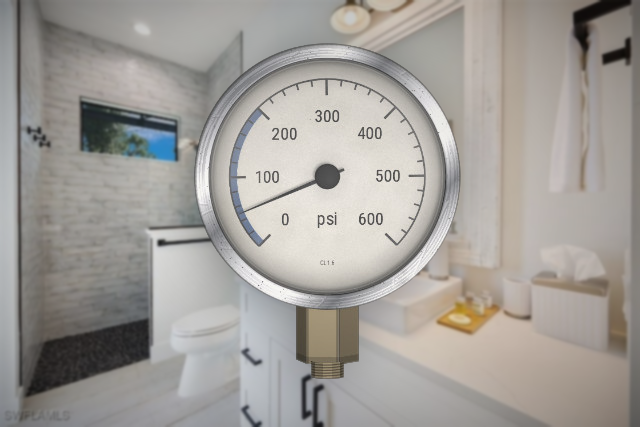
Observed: 50 psi
